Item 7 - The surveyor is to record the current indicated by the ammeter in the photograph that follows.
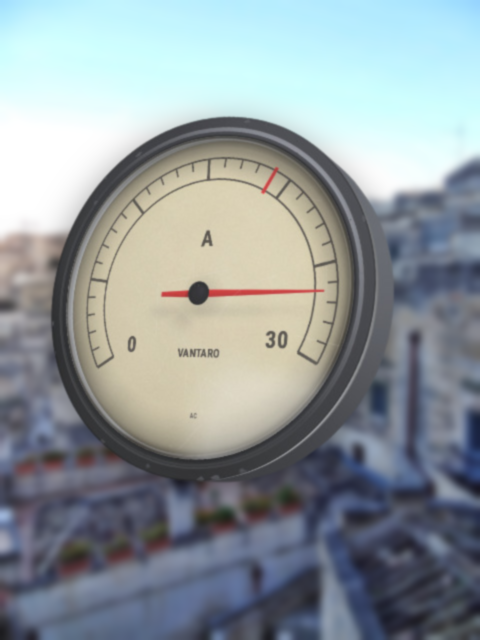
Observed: 26.5 A
